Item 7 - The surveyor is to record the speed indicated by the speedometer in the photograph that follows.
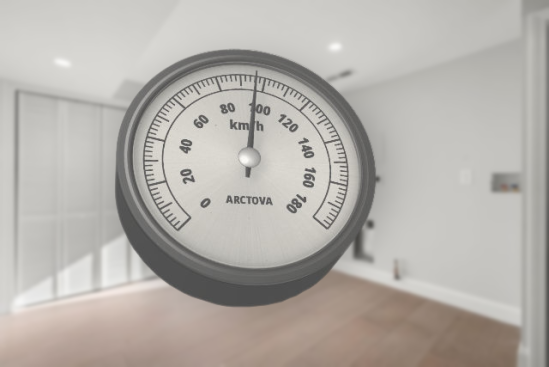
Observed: 96 km/h
